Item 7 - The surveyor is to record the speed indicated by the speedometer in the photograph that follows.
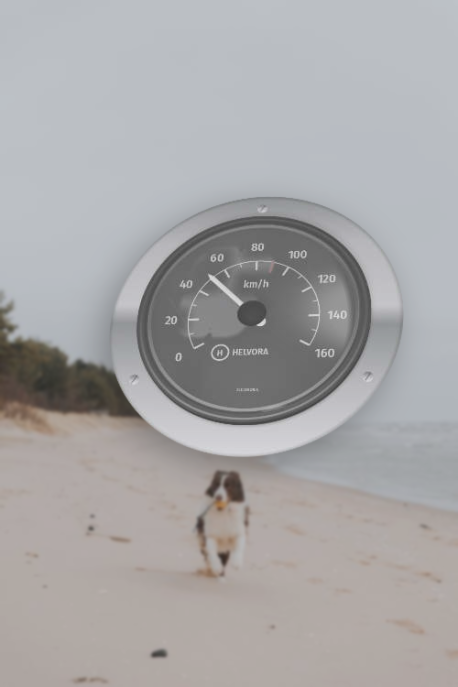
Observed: 50 km/h
